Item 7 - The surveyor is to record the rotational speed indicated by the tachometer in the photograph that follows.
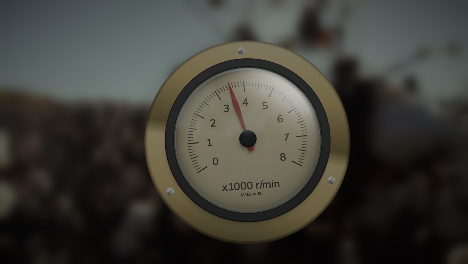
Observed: 3500 rpm
